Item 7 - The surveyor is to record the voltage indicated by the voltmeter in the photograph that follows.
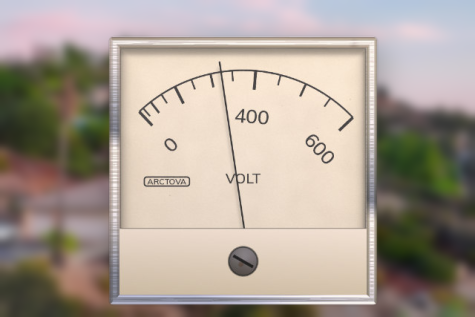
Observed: 325 V
